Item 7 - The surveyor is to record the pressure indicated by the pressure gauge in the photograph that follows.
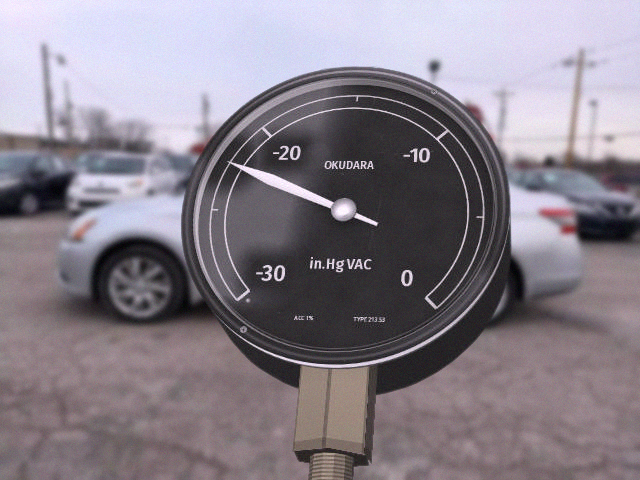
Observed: -22.5 inHg
